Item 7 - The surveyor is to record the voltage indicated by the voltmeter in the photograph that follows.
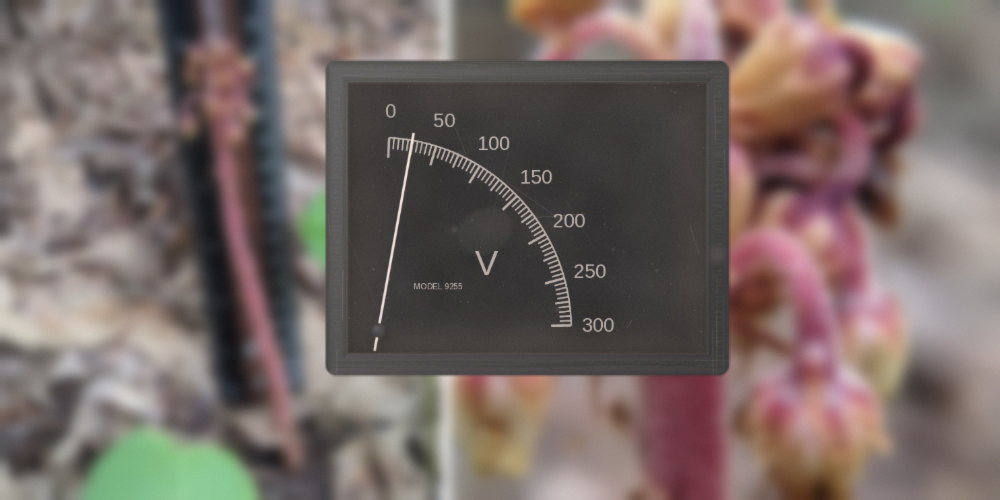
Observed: 25 V
